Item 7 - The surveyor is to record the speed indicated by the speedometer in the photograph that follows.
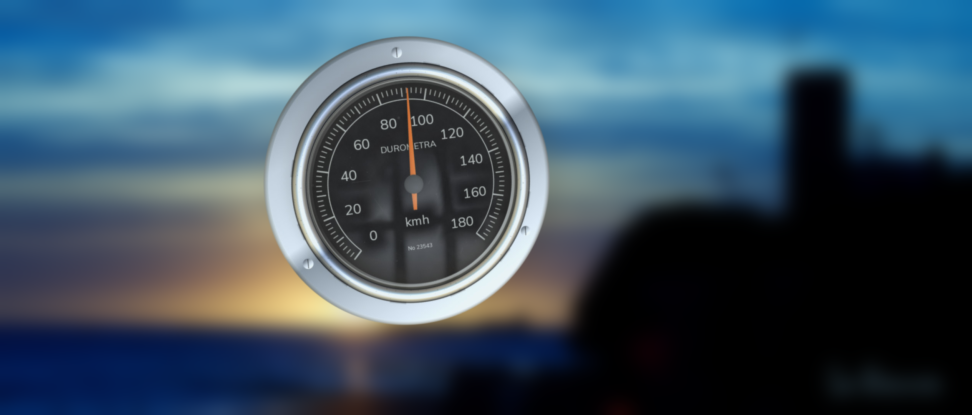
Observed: 92 km/h
